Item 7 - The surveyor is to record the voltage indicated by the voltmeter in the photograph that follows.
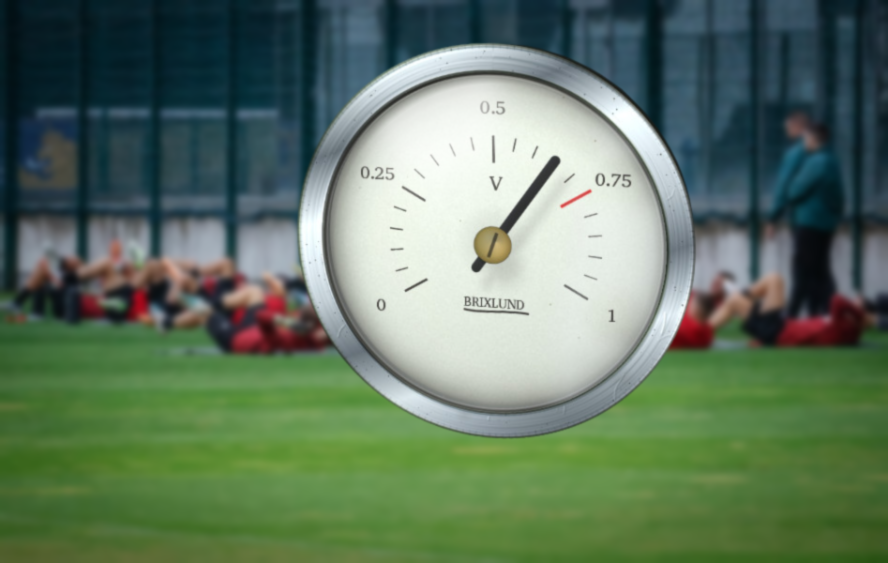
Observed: 0.65 V
